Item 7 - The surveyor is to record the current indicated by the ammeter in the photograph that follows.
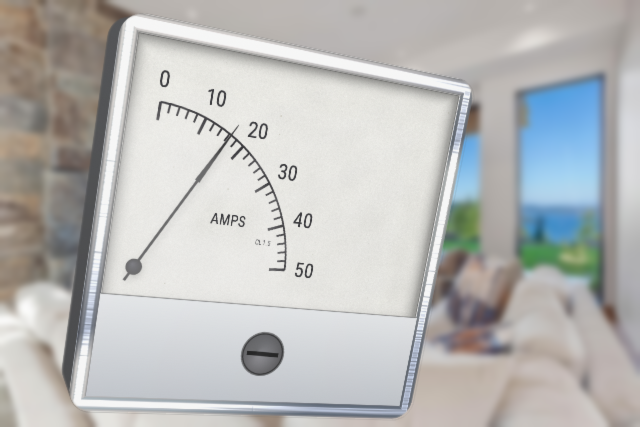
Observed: 16 A
